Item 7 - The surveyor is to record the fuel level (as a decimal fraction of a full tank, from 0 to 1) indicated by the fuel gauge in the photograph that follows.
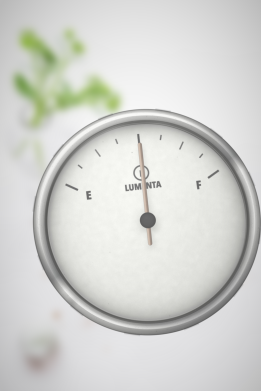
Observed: 0.5
